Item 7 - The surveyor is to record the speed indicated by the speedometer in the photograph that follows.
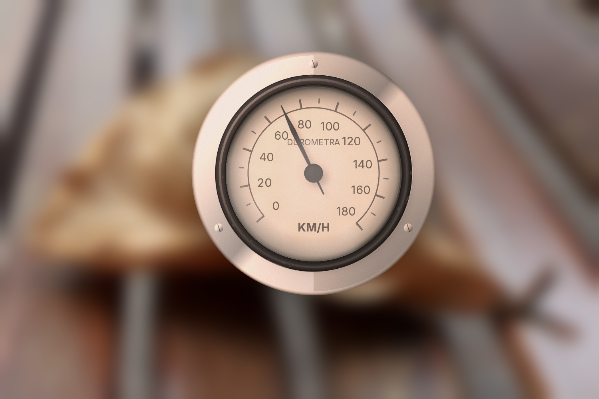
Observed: 70 km/h
